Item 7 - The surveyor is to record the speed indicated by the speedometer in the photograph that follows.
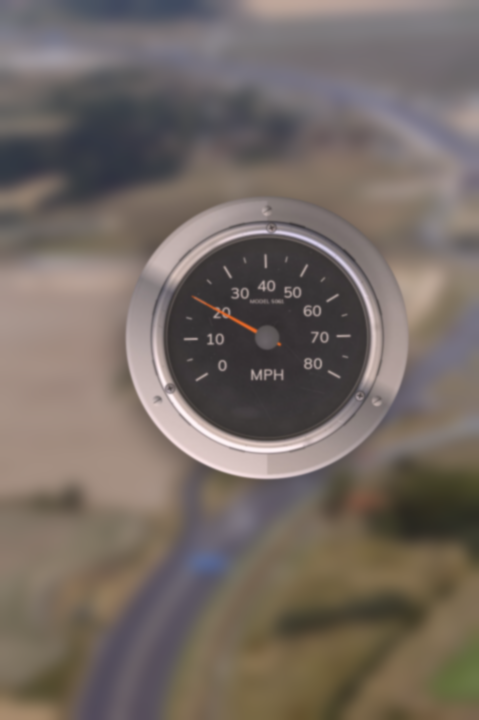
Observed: 20 mph
